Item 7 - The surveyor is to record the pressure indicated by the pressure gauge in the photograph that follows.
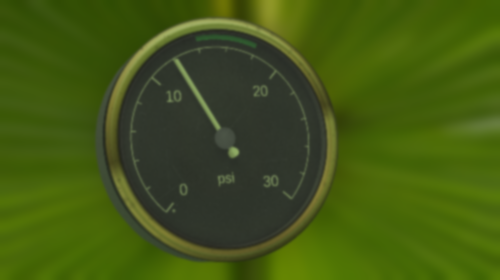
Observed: 12 psi
